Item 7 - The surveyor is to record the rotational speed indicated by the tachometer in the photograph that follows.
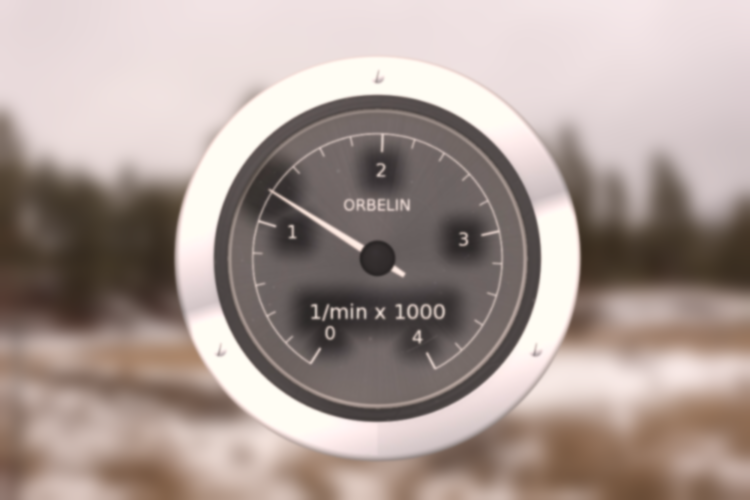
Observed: 1200 rpm
